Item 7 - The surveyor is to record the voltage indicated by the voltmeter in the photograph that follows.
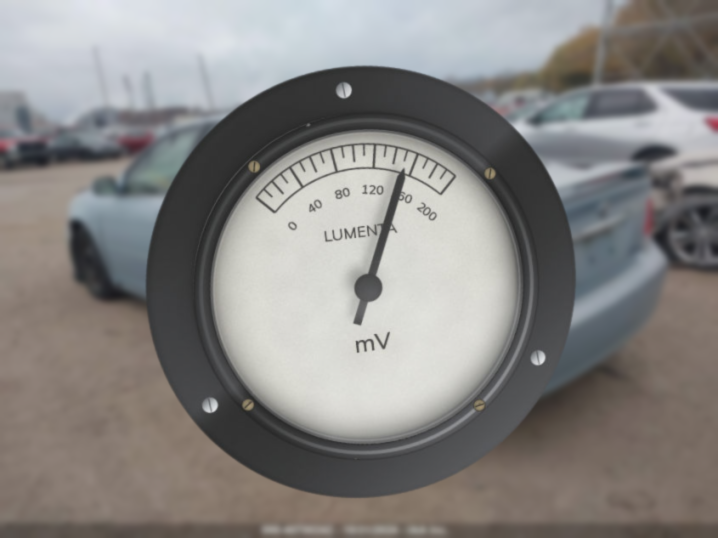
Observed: 150 mV
